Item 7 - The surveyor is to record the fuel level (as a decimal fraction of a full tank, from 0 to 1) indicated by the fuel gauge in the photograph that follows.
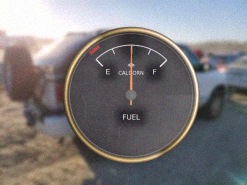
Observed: 0.5
